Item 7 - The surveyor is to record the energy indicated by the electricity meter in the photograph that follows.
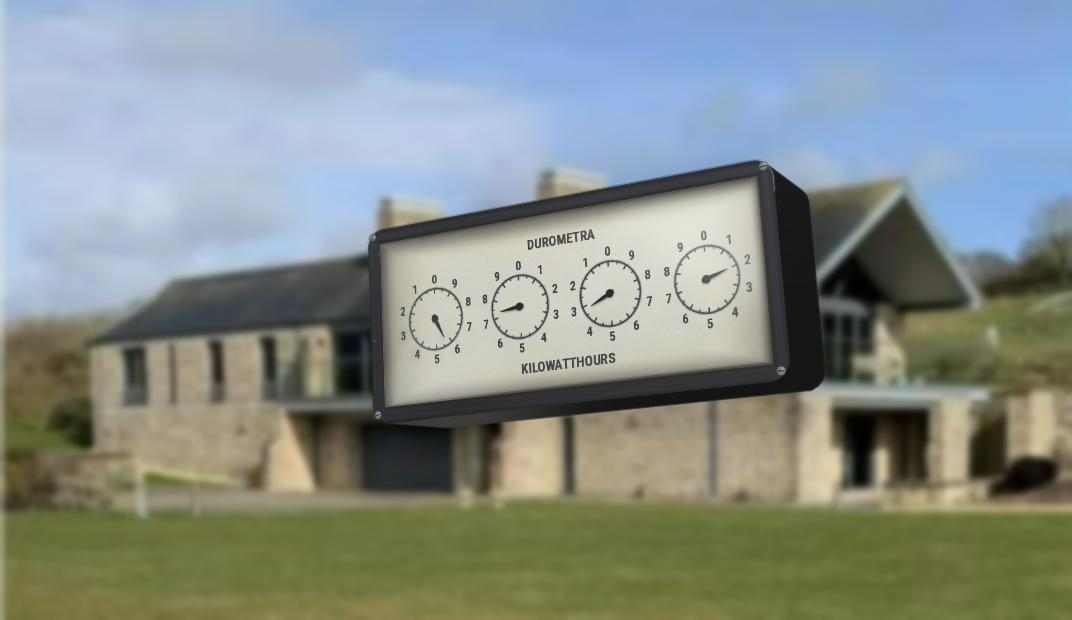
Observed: 5732 kWh
